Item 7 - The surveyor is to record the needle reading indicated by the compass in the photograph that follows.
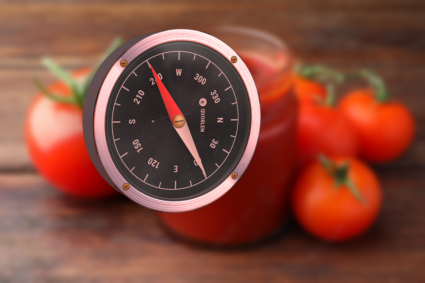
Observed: 240 °
